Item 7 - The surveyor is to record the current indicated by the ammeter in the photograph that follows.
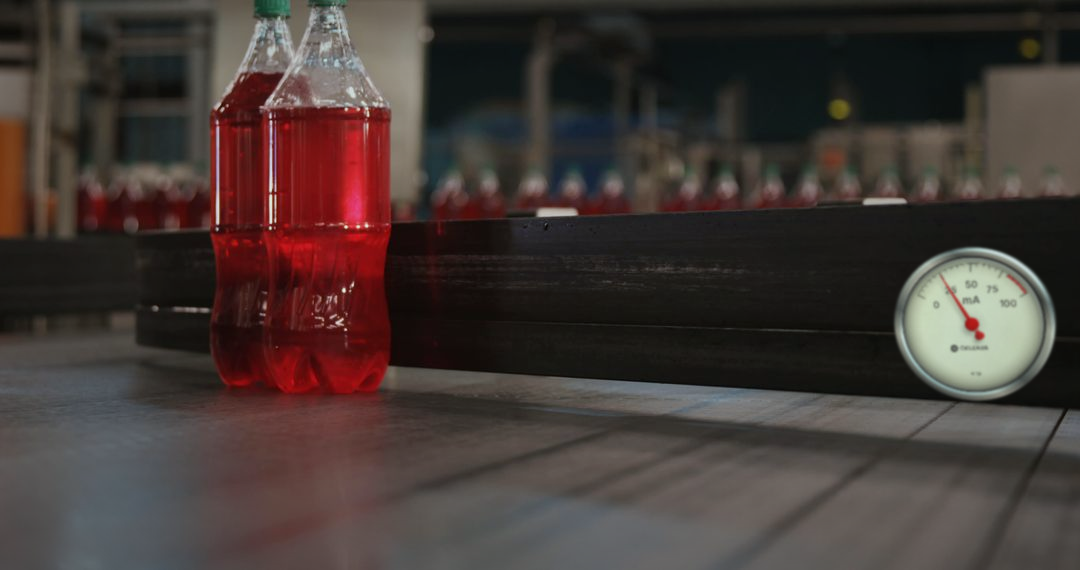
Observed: 25 mA
